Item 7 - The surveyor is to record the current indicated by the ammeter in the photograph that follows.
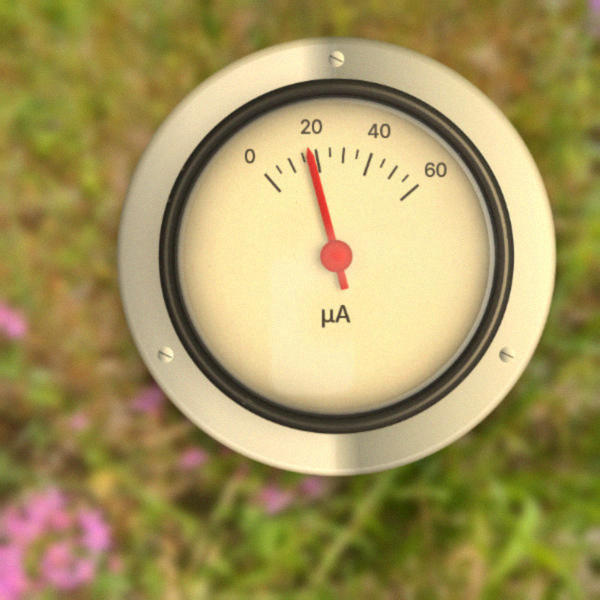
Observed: 17.5 µA
